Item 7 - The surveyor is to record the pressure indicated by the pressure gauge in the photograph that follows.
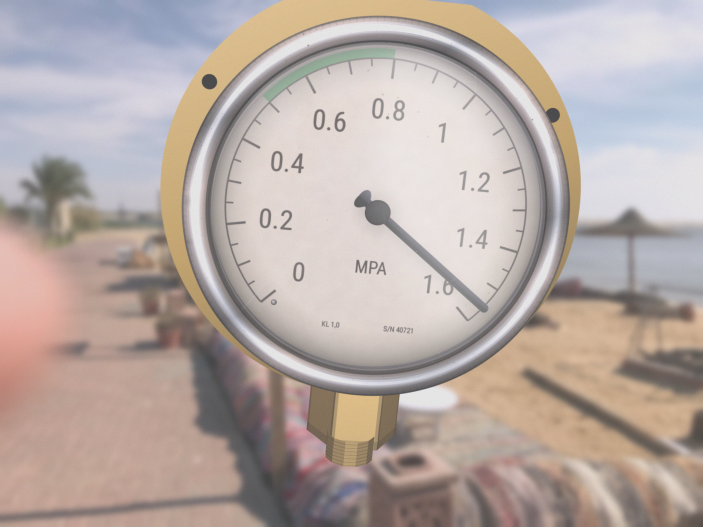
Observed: 1.55 MPa
